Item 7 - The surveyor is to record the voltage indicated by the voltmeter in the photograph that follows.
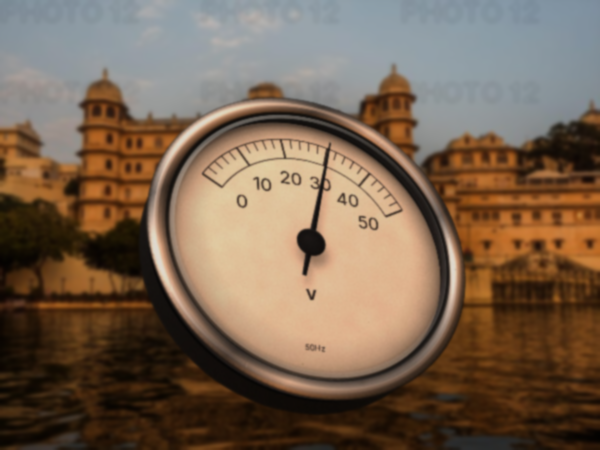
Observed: 30 V
